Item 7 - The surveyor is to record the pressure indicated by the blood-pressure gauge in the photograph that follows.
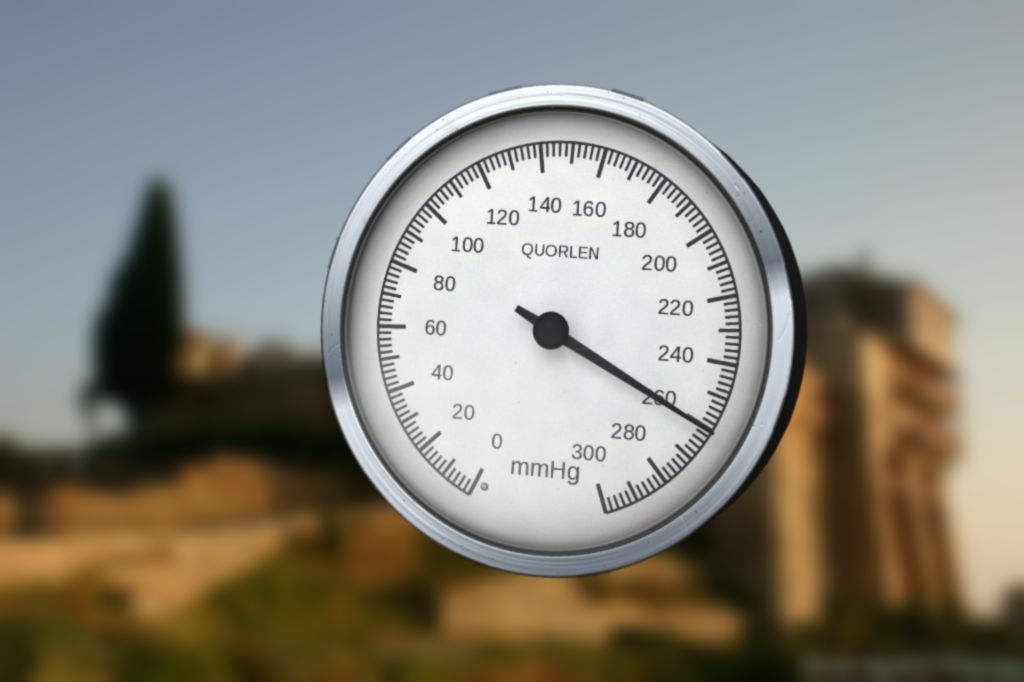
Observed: 260 mmHg
